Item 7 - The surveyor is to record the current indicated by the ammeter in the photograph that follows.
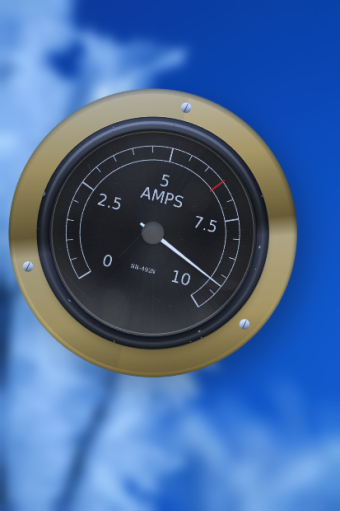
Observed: 9.25 A
